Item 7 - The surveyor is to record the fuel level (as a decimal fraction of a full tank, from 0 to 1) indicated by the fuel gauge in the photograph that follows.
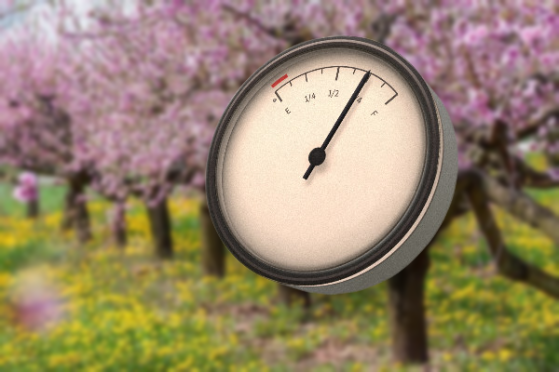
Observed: 0.75
